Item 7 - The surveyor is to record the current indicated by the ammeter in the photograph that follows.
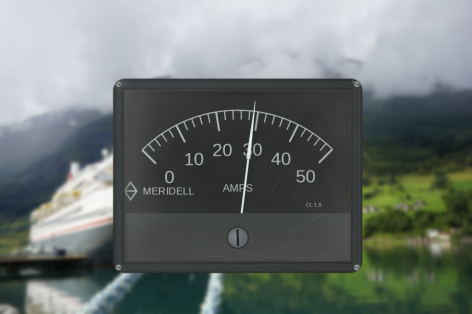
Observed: 29 A
